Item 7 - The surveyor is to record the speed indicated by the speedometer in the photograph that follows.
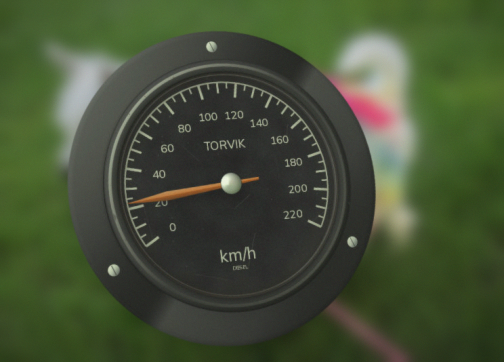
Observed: 22.5 km/h
